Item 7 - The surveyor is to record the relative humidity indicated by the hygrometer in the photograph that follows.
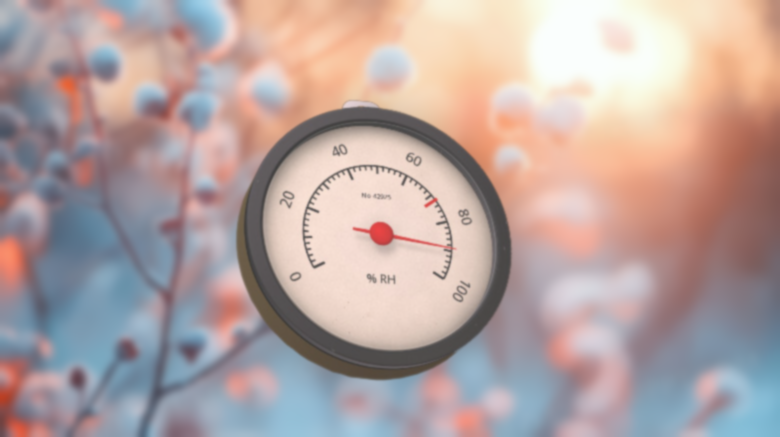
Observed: 90 %
